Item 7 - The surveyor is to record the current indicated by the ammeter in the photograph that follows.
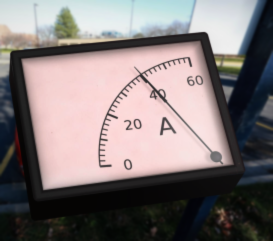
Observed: 40 A
